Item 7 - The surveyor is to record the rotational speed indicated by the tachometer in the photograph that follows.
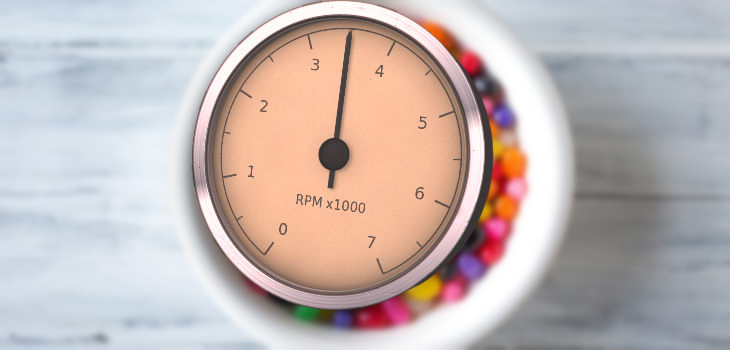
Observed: 3500 rpm
